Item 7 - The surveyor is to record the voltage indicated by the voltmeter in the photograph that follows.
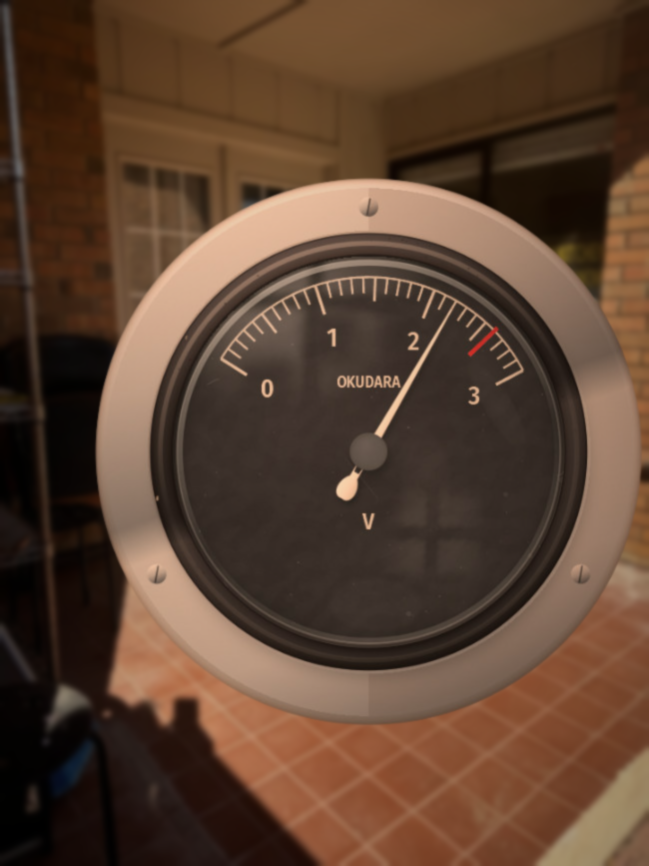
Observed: 2.2 V
